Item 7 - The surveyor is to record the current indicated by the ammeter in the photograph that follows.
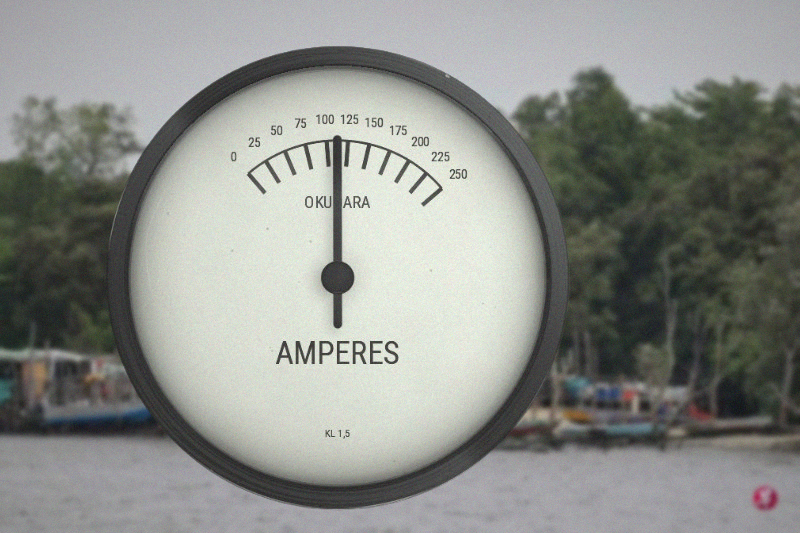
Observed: 112.5 A
